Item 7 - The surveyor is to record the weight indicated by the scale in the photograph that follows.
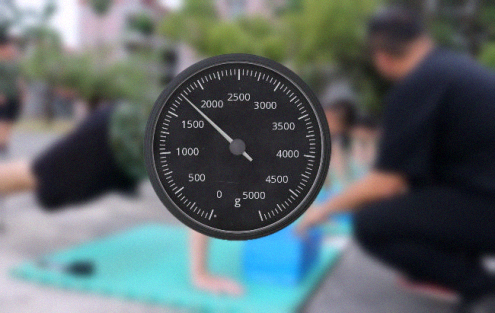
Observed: 1750 g
